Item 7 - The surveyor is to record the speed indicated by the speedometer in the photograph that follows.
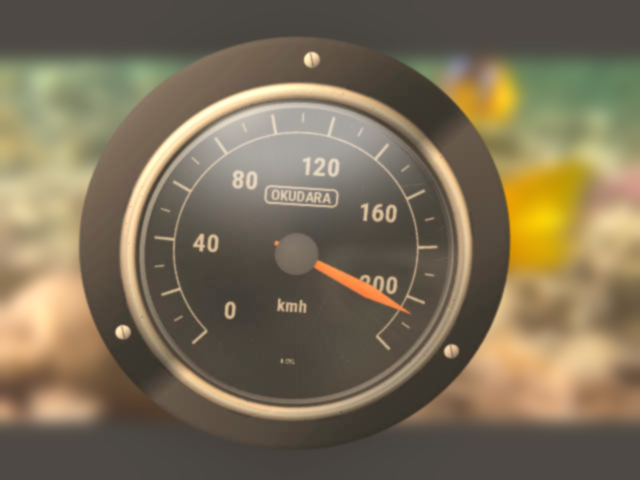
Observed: 205 km/h
